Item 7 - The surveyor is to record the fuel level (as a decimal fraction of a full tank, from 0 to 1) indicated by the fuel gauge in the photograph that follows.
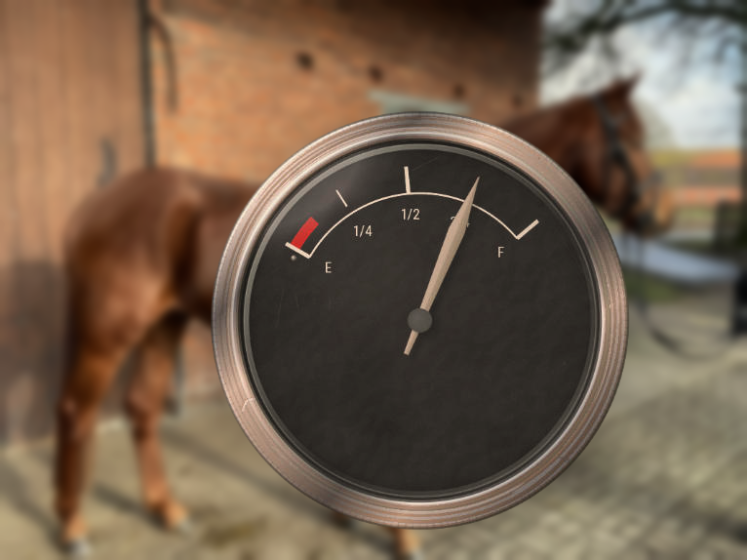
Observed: 0.75
